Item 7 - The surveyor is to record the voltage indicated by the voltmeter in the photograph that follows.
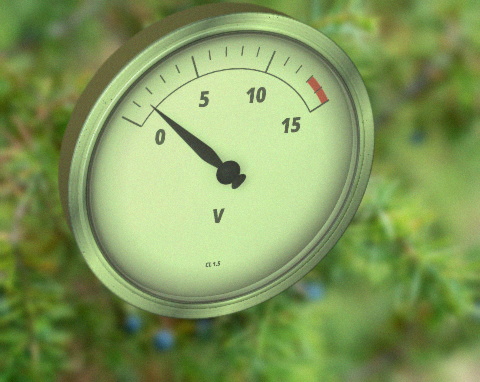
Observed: 1.5 V
